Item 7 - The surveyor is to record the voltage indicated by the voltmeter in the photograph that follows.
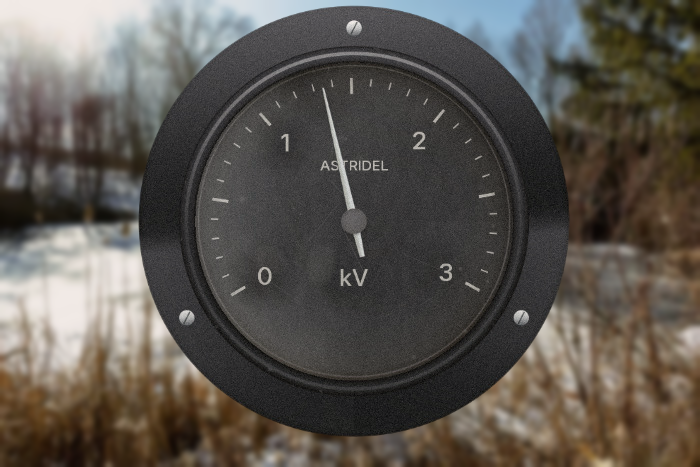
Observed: 1.35 kV
